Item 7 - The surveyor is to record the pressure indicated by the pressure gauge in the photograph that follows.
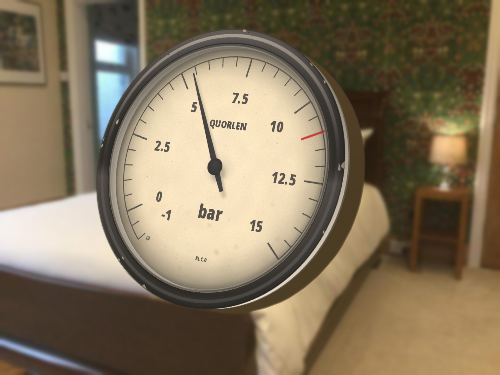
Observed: 5.5 bar
